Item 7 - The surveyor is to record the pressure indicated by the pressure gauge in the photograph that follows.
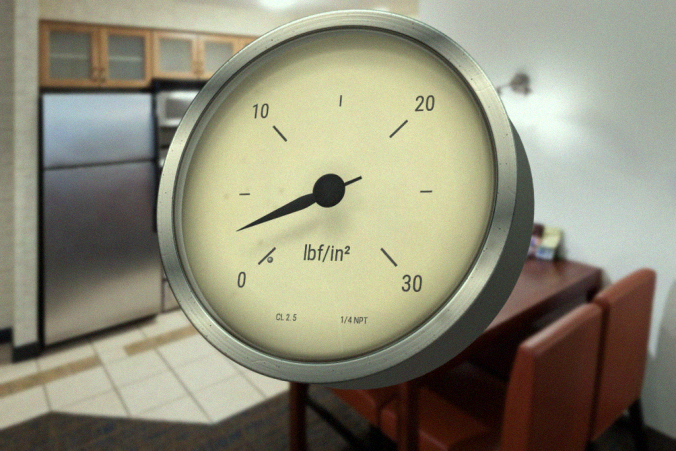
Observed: 2.5 psi
